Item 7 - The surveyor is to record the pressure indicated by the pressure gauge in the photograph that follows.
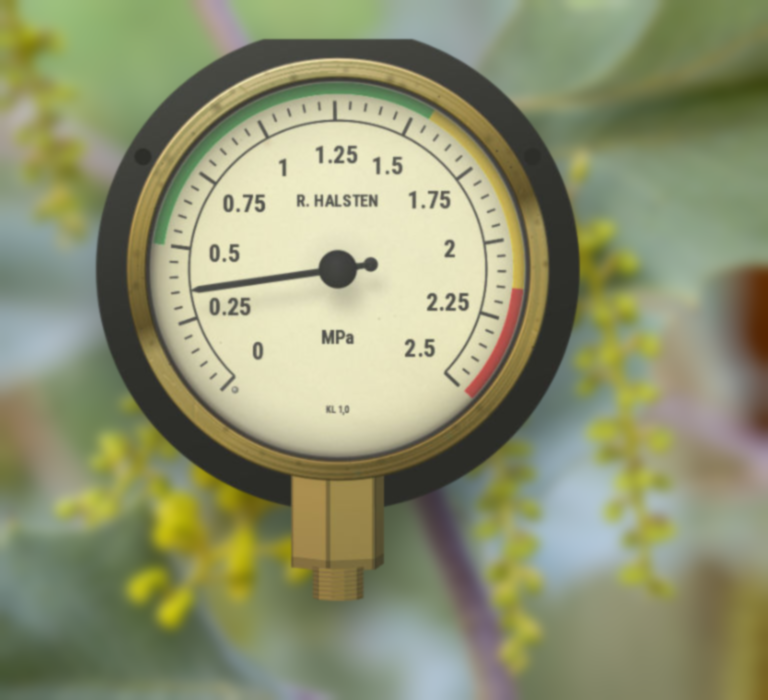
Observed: 0.35 MPa
